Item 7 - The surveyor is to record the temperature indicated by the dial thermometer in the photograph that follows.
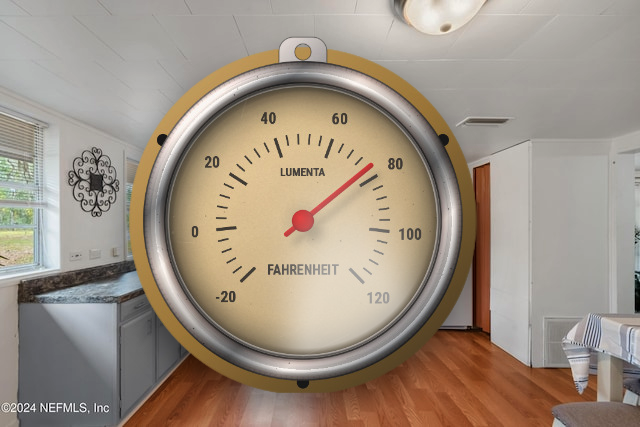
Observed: 76 °F
